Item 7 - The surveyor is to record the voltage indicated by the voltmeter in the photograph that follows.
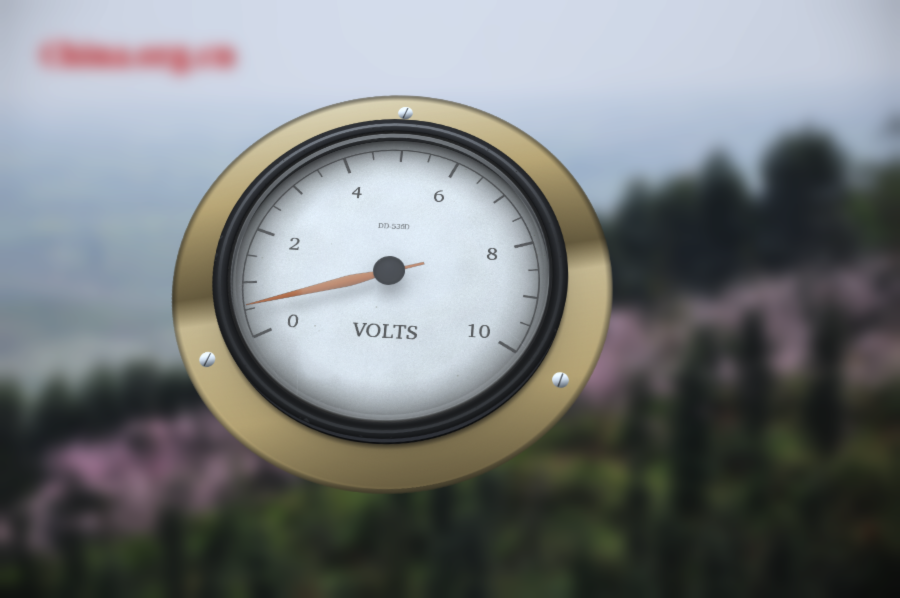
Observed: 0.5 V
